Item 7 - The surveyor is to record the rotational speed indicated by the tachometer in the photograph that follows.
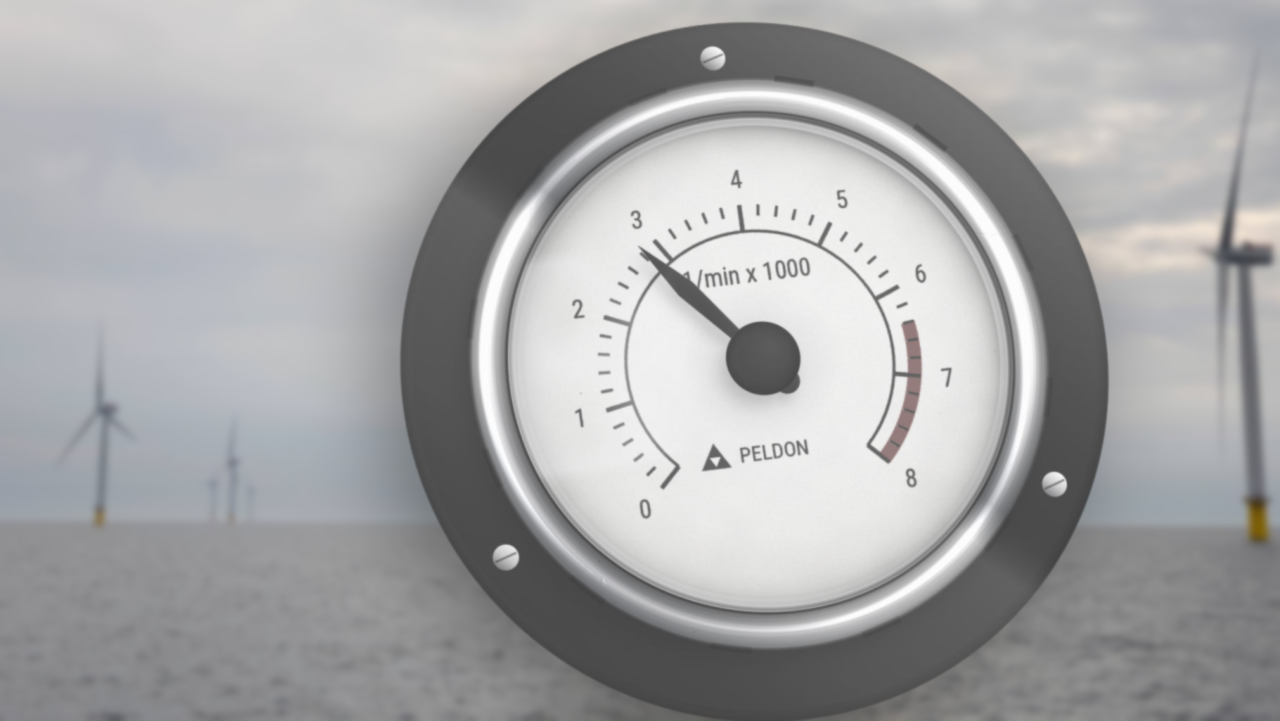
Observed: 2800 rpm
